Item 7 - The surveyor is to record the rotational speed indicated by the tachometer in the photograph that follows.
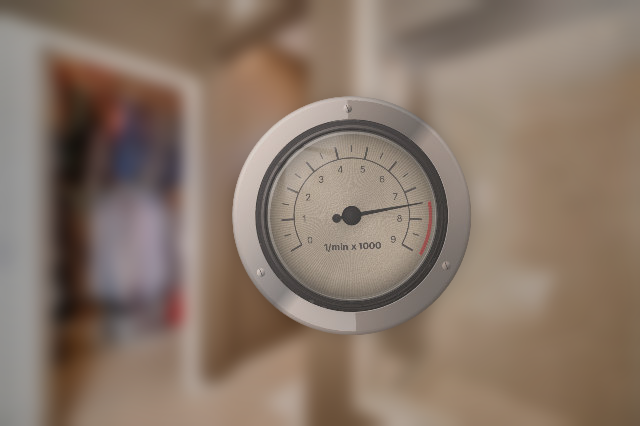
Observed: 7500 rpm
